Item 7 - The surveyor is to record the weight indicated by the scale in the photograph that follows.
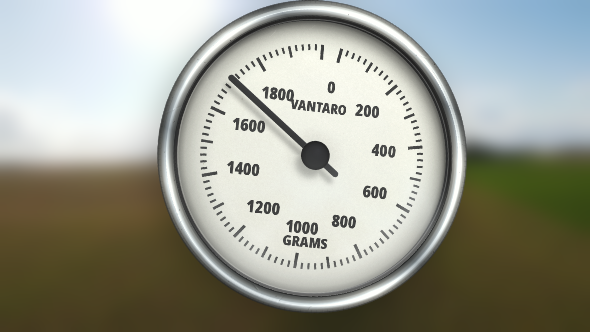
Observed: 1700 g
